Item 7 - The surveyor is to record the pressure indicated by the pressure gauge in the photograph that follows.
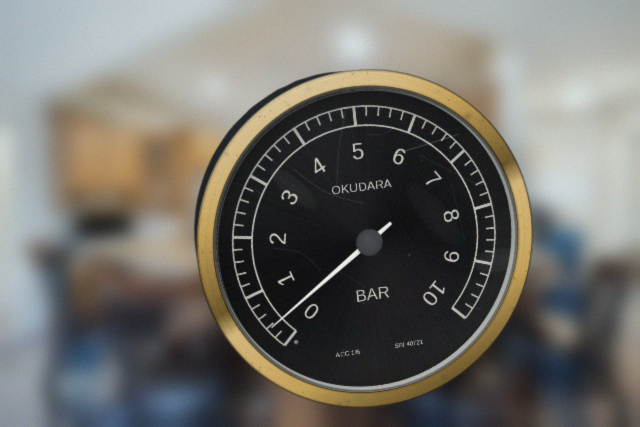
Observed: 0.4 bar
